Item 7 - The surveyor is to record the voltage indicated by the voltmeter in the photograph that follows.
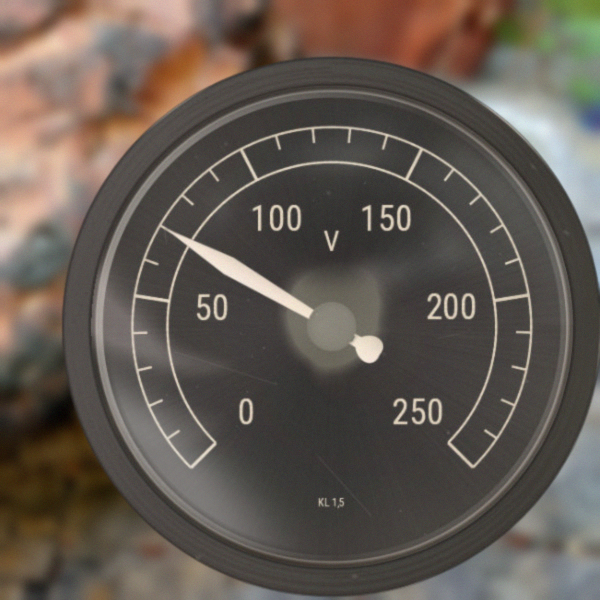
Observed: 70 V
